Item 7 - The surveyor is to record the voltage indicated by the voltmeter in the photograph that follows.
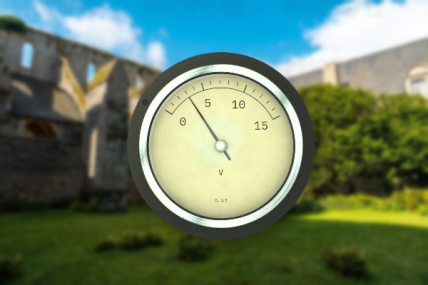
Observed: 3 V
